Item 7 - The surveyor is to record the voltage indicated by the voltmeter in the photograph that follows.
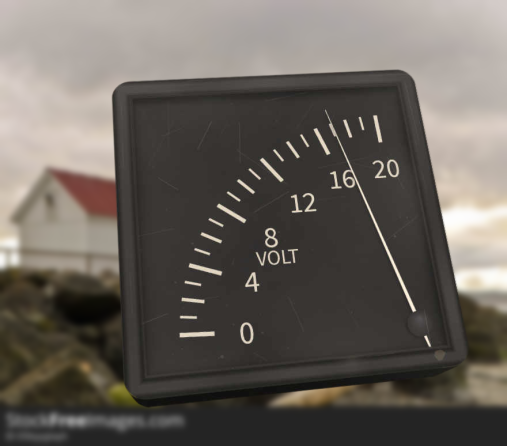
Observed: 17 V
